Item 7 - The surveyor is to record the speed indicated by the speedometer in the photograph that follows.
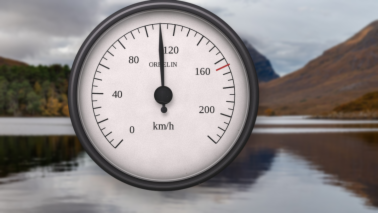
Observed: 110 km/h
